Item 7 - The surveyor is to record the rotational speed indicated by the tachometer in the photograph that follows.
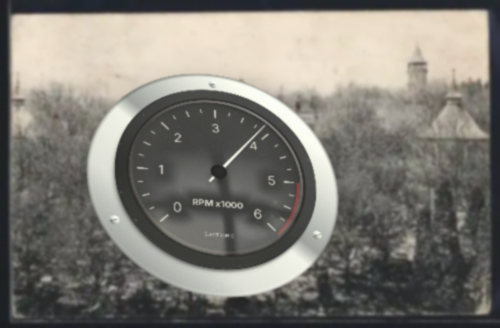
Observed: 3875 rpm
